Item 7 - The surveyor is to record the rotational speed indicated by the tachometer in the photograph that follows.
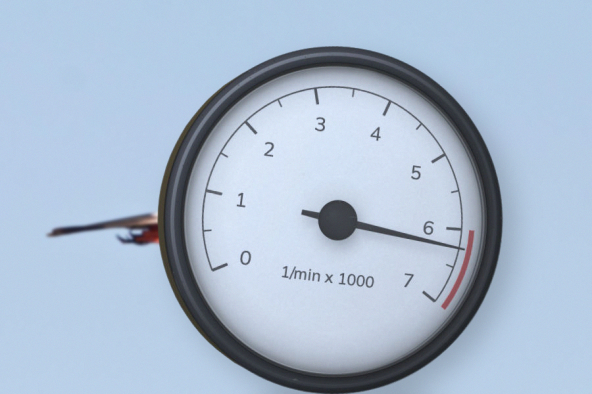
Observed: 6250 rpm
